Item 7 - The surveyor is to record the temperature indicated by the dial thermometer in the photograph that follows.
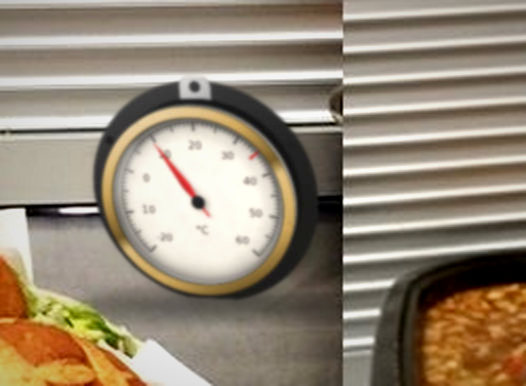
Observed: 10 °C
